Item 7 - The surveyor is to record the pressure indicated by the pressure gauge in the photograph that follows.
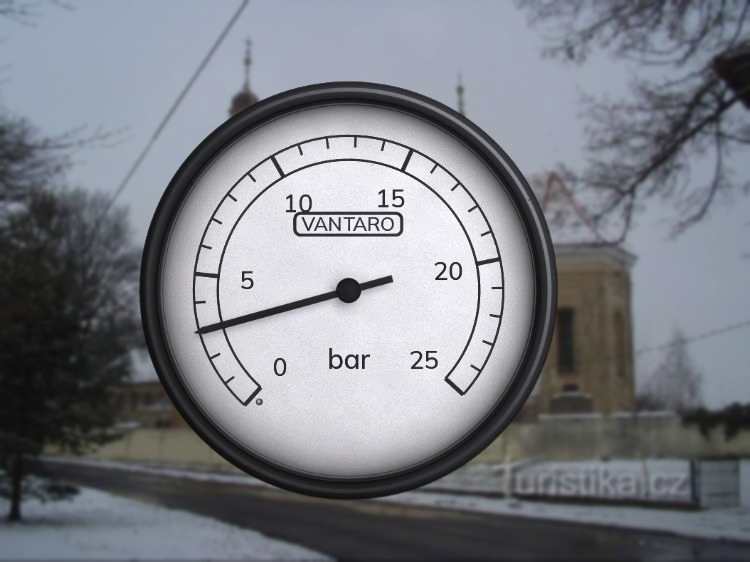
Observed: 3 bar
